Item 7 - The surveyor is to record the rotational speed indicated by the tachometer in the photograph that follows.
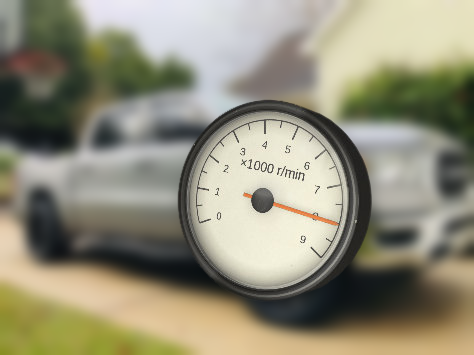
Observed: 8000 rpm
